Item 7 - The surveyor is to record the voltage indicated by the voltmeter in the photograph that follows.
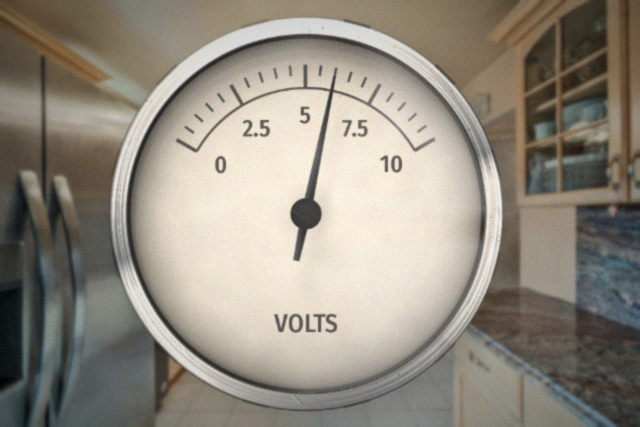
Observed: 6 V
